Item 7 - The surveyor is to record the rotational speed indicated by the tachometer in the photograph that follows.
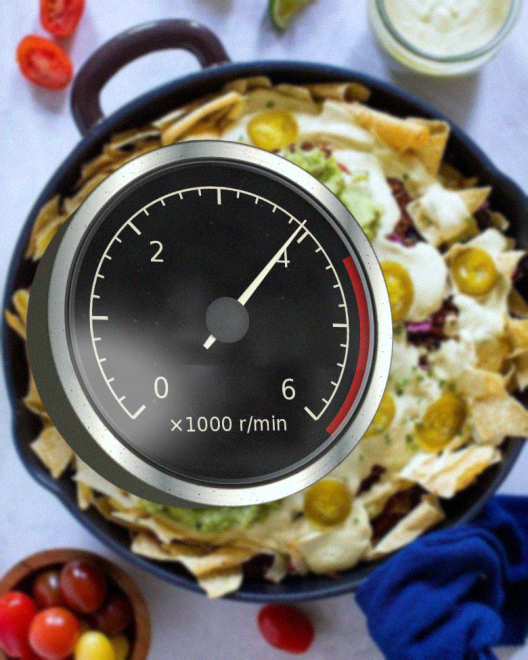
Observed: 3900 rpm
